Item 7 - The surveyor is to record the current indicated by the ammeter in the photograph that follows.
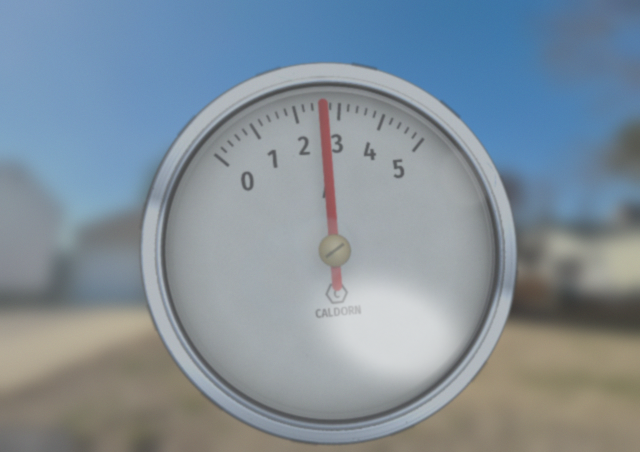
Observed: 2.6 A
